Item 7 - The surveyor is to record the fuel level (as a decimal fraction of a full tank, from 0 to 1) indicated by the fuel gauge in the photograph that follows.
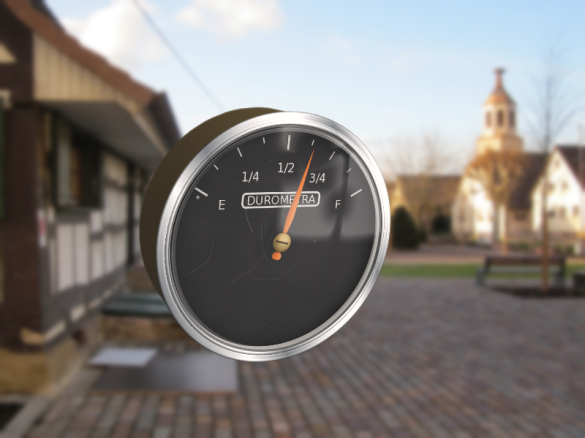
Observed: 0.625
